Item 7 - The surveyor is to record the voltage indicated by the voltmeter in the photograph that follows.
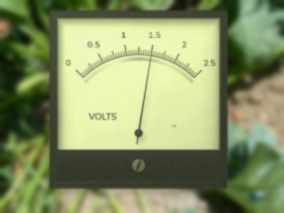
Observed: 1.5 V
